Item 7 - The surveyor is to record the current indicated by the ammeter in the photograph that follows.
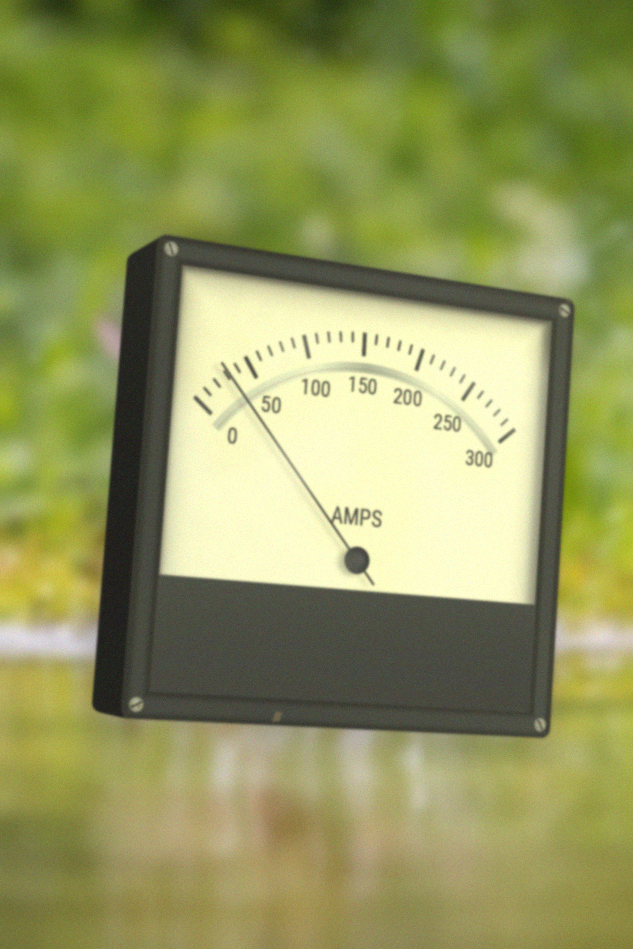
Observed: 30 A
